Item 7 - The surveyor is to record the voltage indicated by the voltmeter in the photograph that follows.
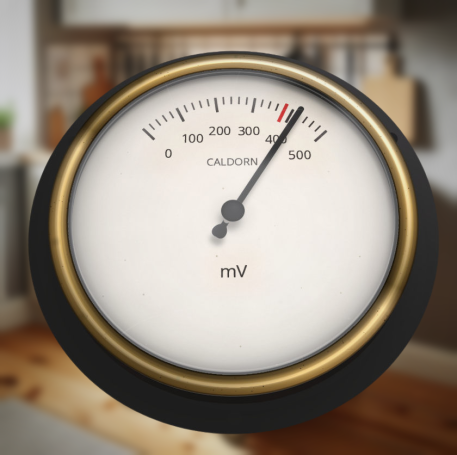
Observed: 420 mV
